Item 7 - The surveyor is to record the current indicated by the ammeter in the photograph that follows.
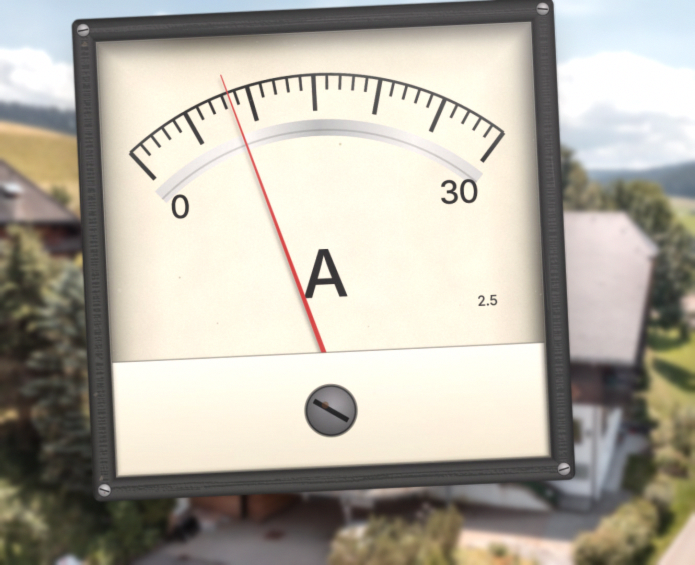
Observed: 8.5 A
